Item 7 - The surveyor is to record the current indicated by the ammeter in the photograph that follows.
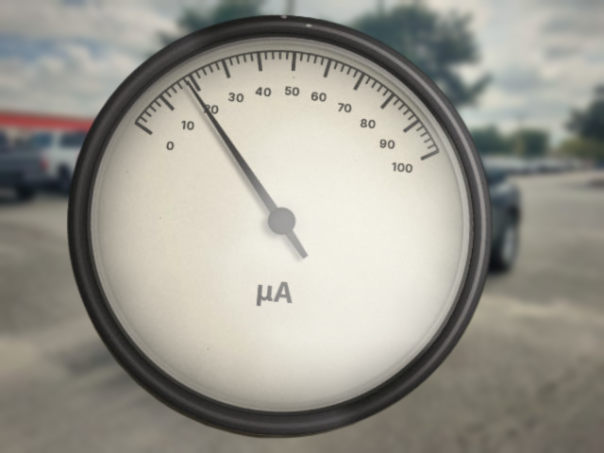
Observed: 18 µA
